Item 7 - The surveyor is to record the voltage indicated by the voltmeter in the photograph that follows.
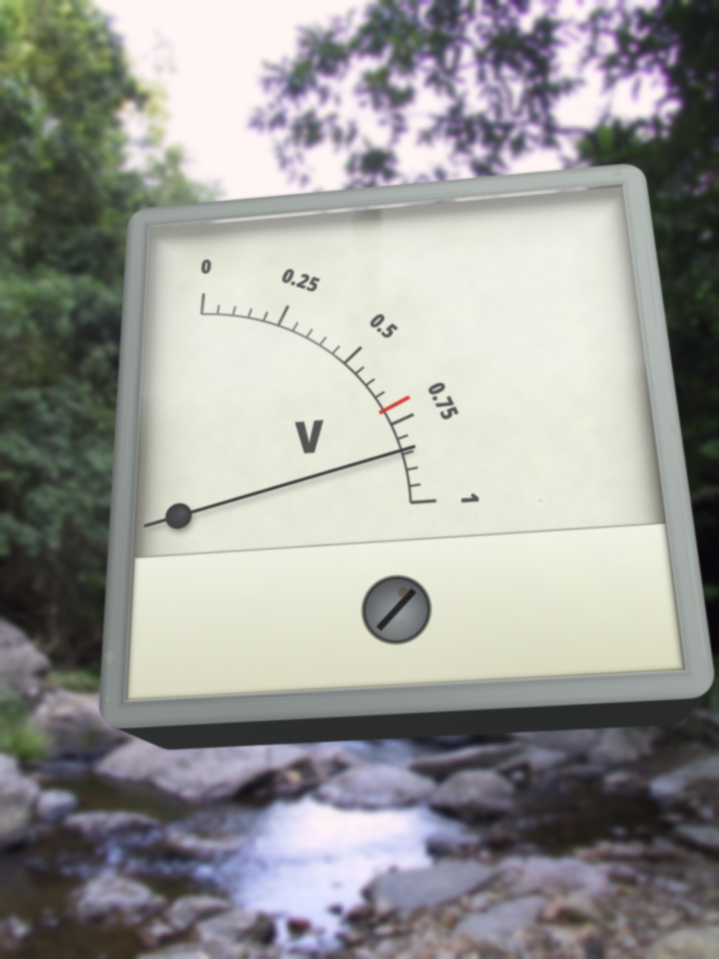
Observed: 0.85 V
